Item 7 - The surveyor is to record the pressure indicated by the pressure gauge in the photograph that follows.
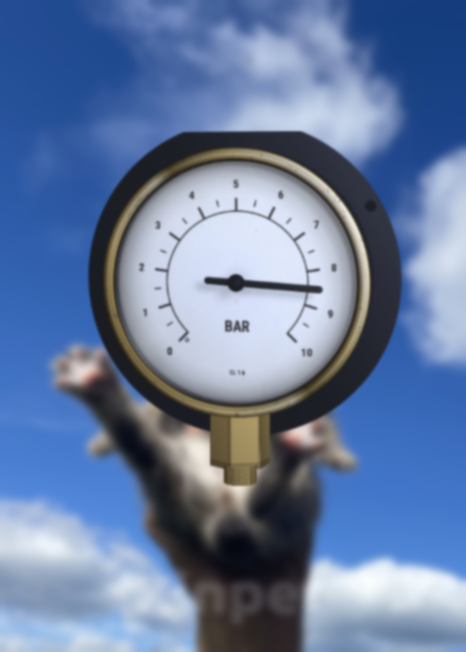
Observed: 8.5 bar
